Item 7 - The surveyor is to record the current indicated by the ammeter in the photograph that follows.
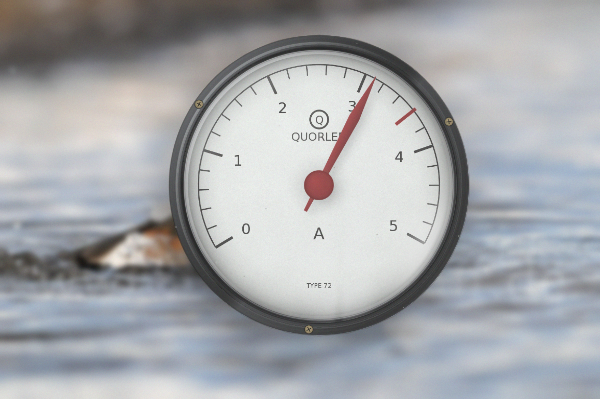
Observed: 3.1 A
